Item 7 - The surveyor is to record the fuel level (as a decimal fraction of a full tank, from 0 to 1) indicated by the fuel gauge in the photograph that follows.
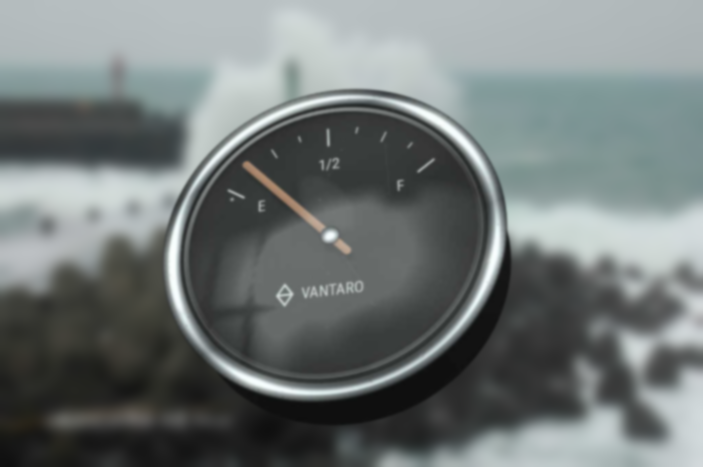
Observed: 0.125
